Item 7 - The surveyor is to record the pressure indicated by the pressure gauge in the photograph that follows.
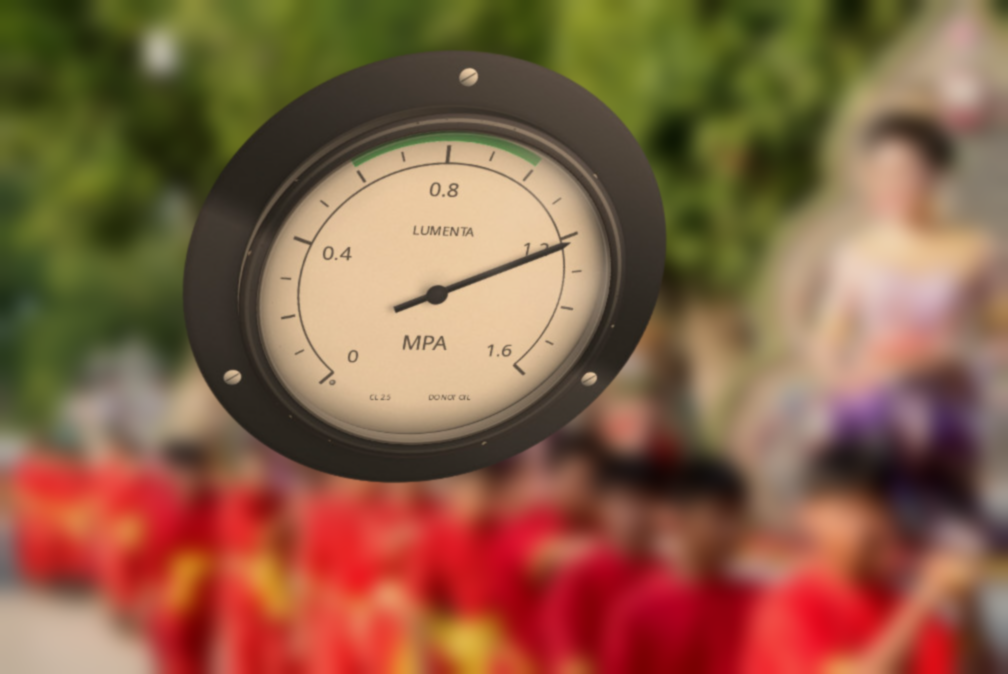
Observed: 1.2 MPa
